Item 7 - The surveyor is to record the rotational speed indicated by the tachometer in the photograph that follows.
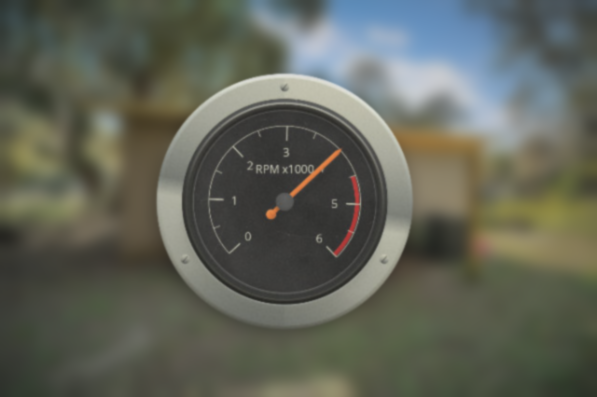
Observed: 4000 rpm
